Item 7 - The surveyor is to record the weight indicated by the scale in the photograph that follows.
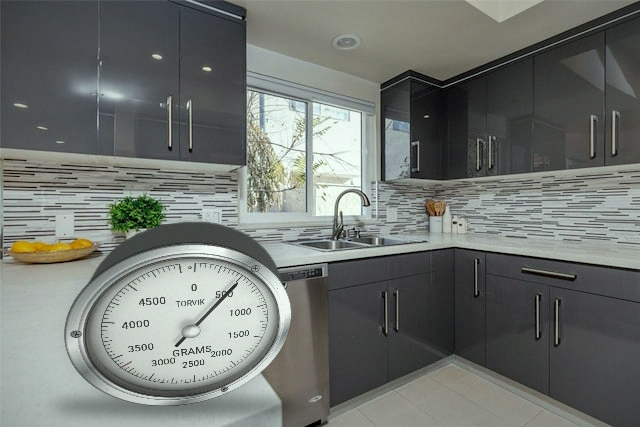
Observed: 500 g
